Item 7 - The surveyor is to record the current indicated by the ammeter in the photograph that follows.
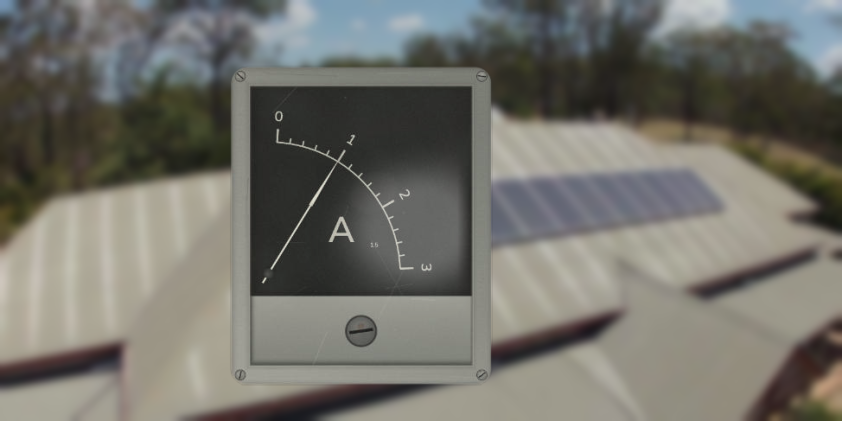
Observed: 1 A
